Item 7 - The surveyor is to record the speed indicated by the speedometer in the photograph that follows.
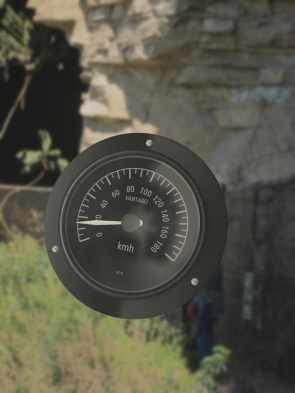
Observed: 15 km/h
